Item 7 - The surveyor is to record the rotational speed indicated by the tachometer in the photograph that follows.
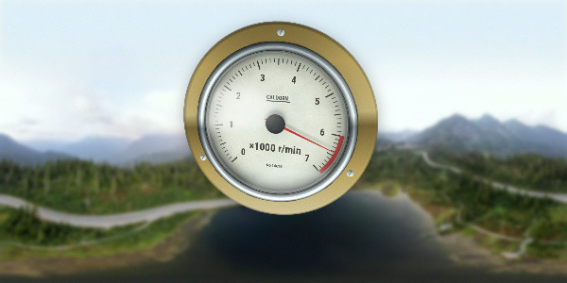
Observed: 6400 rpm
